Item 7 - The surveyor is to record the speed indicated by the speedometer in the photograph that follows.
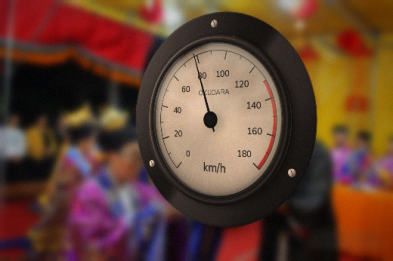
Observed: 80 km/h
